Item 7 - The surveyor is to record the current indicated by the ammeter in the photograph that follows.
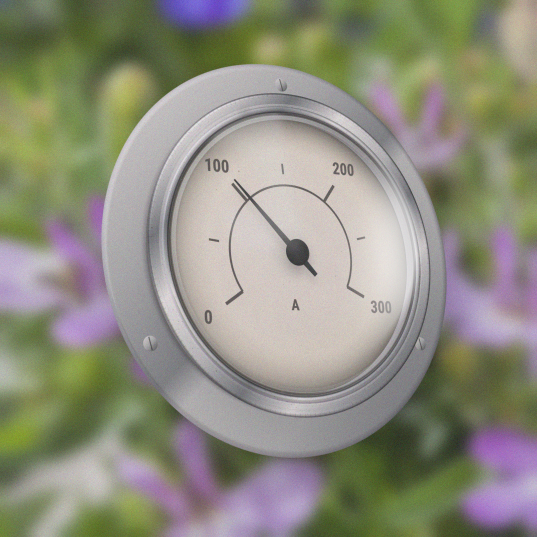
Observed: 100 A
